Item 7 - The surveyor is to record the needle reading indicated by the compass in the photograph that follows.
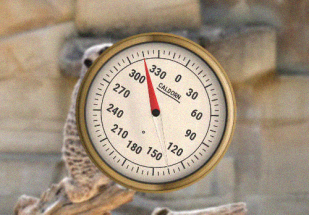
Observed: 315 °
